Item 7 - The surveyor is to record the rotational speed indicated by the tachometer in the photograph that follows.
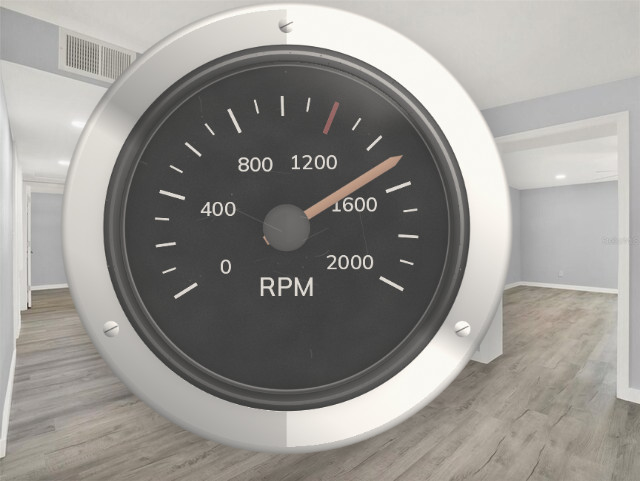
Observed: 1500 rpm
